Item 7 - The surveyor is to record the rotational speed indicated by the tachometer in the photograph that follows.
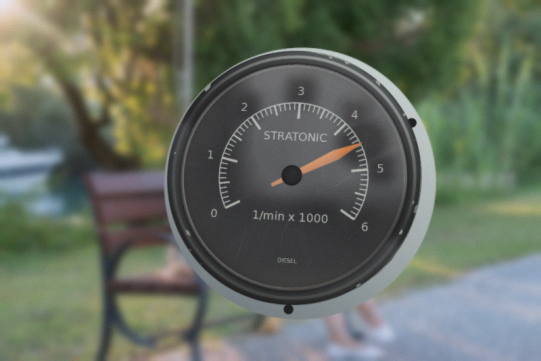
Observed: 4500 rpm
